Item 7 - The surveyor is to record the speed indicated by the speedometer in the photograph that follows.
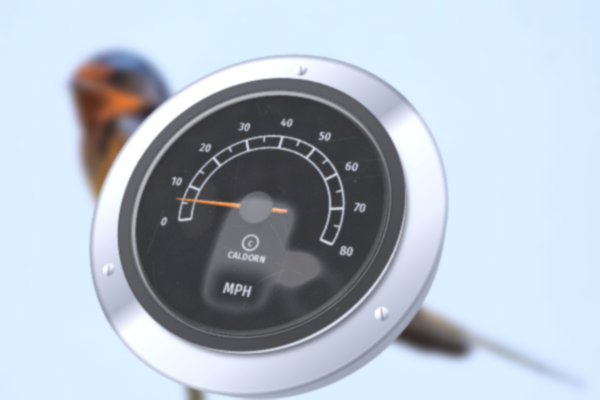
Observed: 5 mph
